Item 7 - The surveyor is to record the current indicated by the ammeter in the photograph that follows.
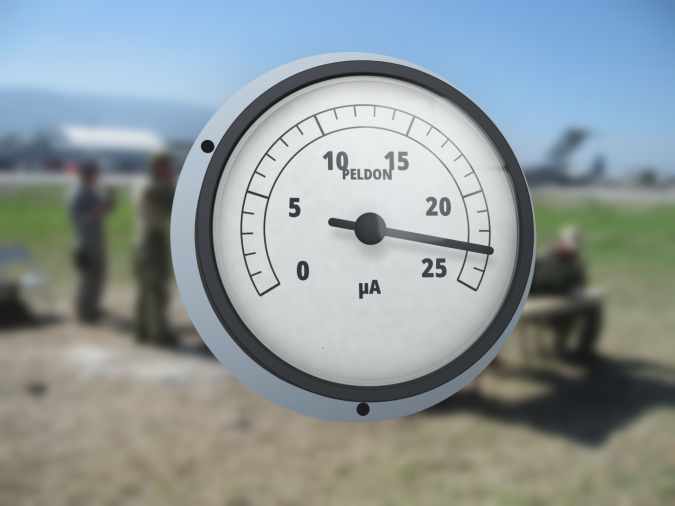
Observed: 23 µA
